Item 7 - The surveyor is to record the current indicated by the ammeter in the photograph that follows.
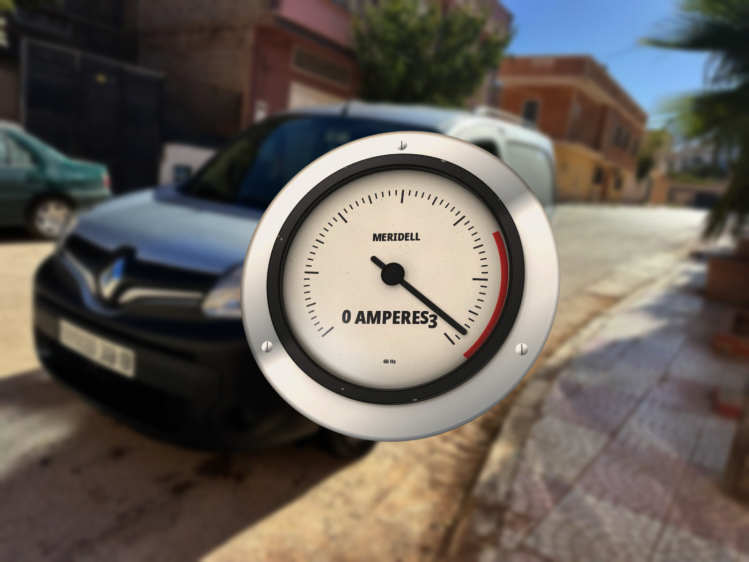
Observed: 2.9 A
